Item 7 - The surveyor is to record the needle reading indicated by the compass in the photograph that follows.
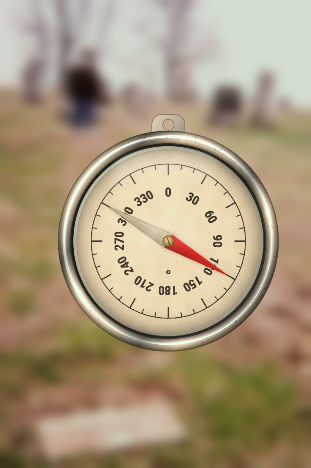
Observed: 120 °
